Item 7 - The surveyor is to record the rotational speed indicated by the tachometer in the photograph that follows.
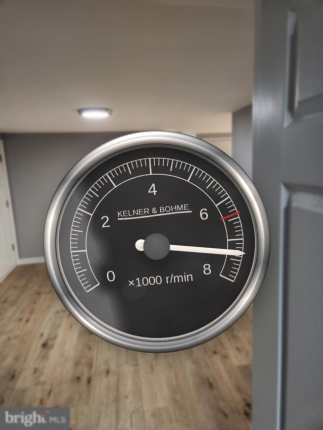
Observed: 7300 rpm
